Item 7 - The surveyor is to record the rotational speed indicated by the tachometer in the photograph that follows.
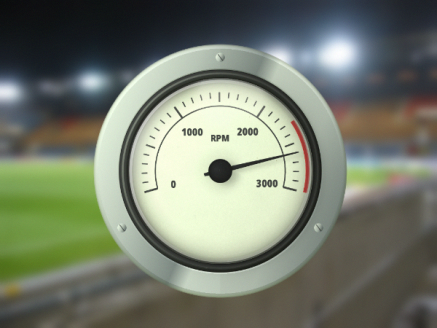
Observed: 2600 rpm
